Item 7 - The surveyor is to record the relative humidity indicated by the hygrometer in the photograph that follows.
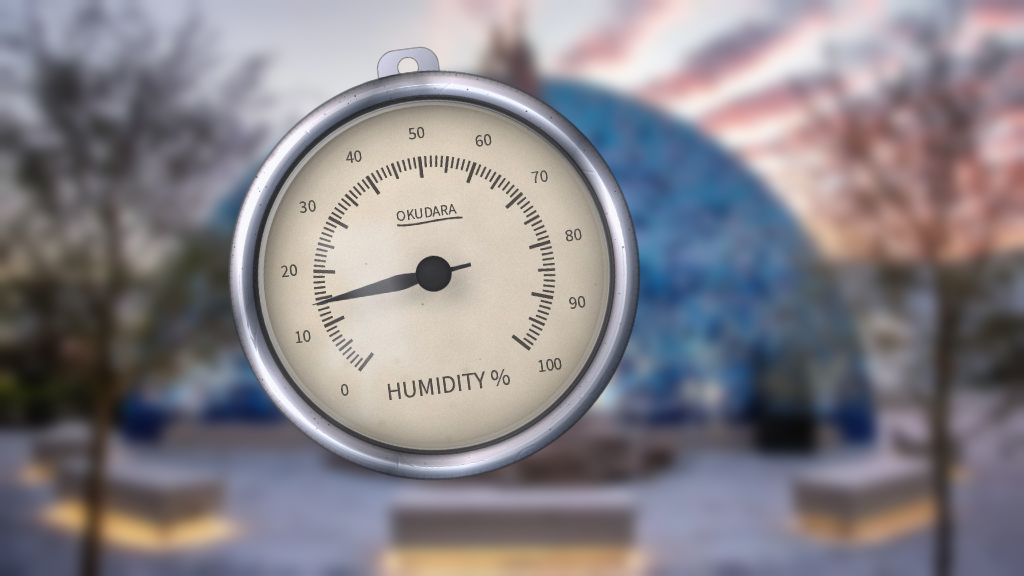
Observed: 14 %
